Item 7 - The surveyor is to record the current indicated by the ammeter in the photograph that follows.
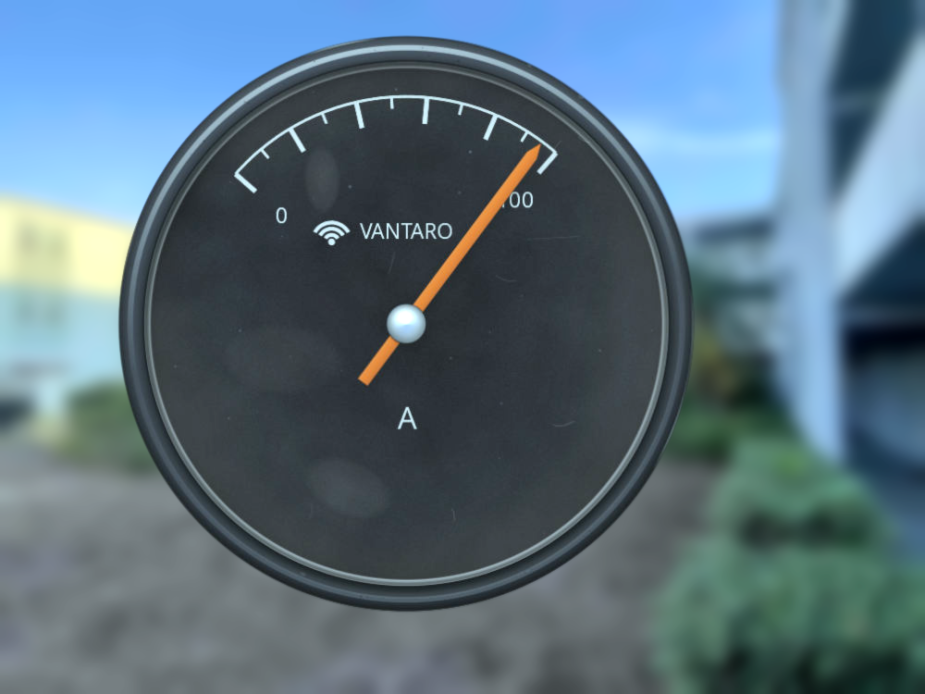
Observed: 95 A
